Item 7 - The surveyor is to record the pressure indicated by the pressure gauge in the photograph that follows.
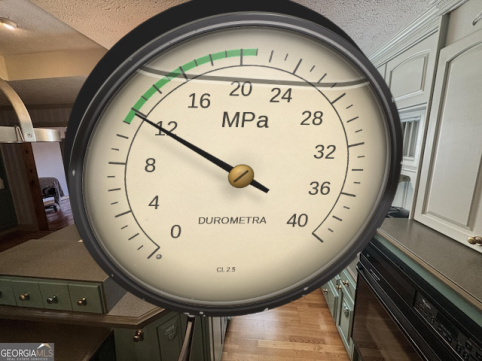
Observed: 12 MPa
